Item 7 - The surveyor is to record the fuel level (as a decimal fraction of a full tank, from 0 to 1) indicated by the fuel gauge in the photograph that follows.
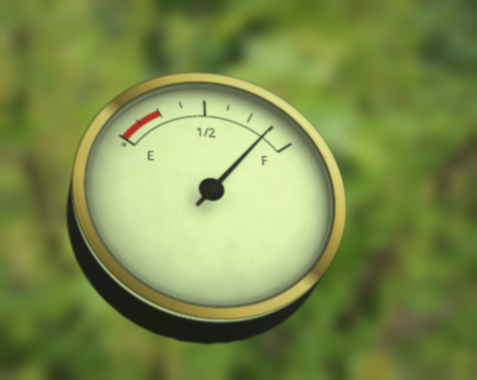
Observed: 0.875
